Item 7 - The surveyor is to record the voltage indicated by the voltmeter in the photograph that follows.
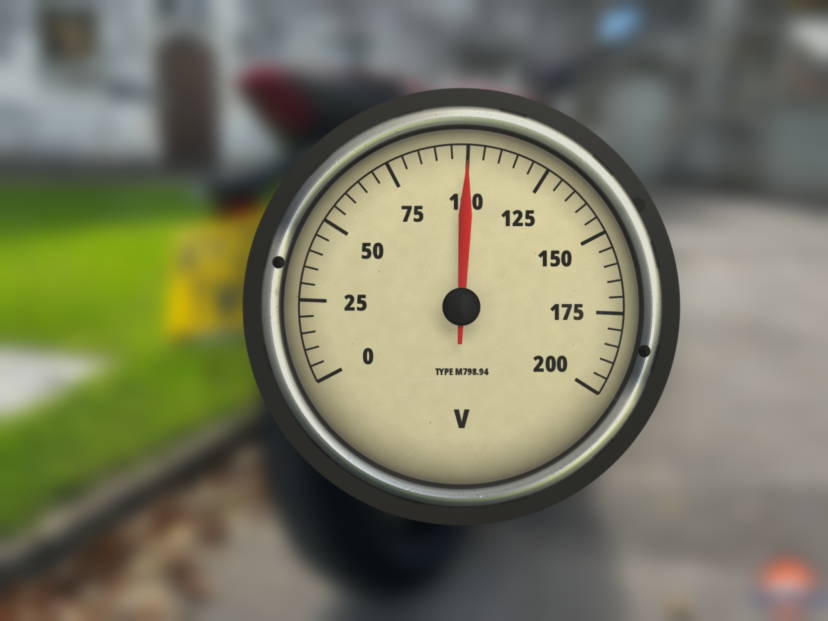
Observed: 100 V
